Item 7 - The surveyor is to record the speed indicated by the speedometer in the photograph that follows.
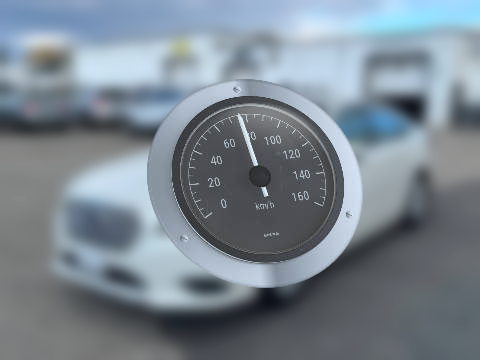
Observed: 75 km/h
